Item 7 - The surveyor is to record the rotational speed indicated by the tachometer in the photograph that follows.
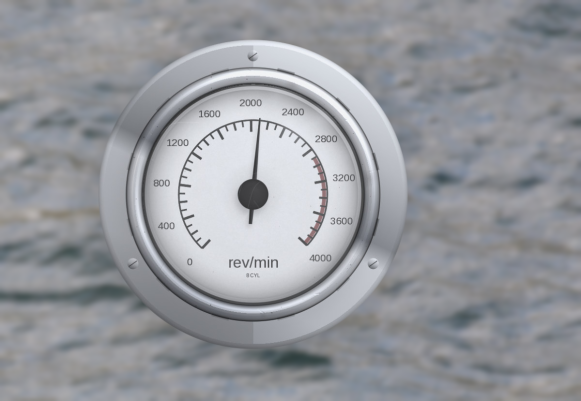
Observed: 2100 rpm
